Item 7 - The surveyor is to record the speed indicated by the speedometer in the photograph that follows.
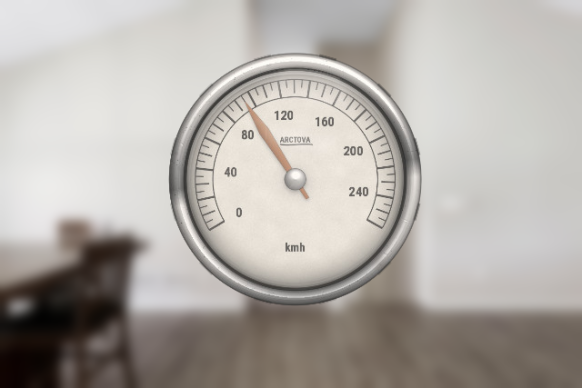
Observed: 95 km/h
